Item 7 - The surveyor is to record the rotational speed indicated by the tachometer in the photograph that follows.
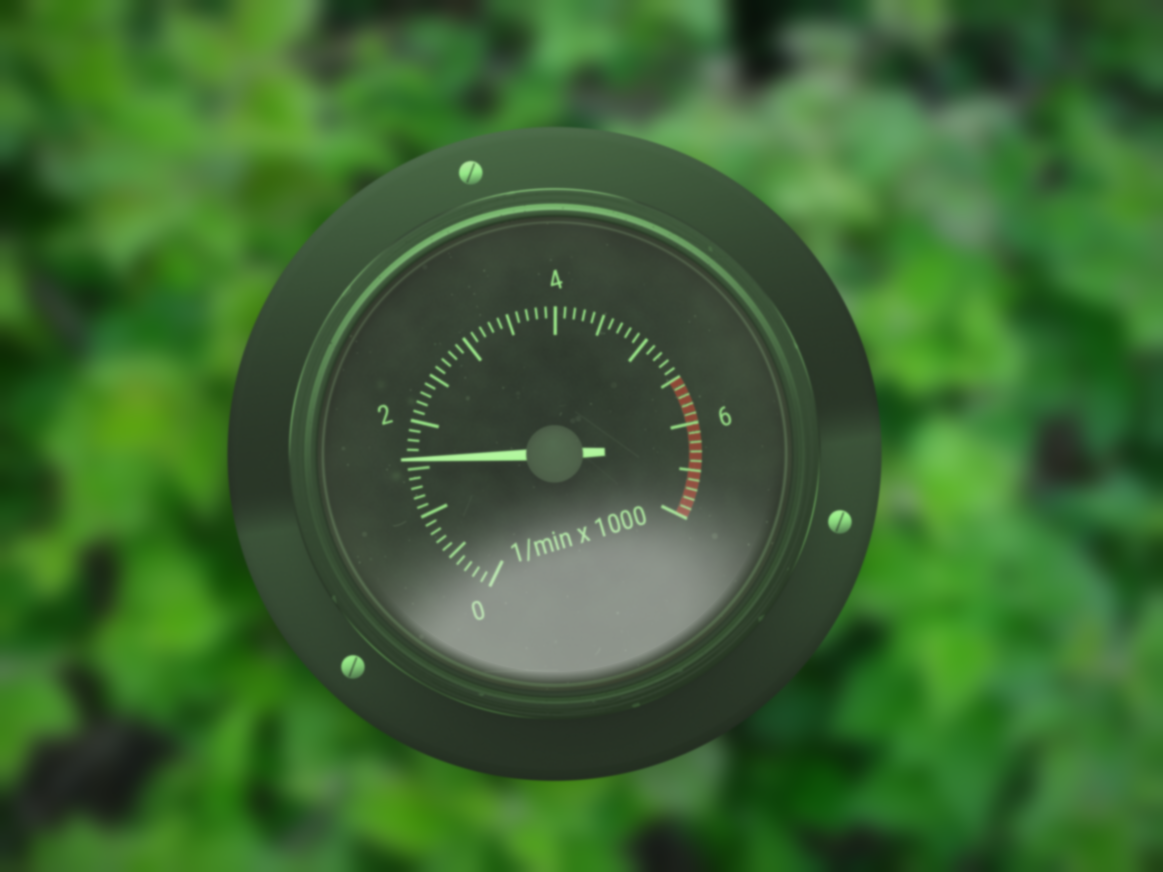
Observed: 1600 rpm
